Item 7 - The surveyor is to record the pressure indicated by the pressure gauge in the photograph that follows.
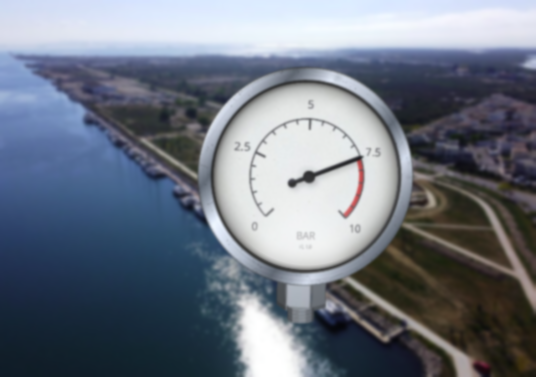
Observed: 7.5 bar
